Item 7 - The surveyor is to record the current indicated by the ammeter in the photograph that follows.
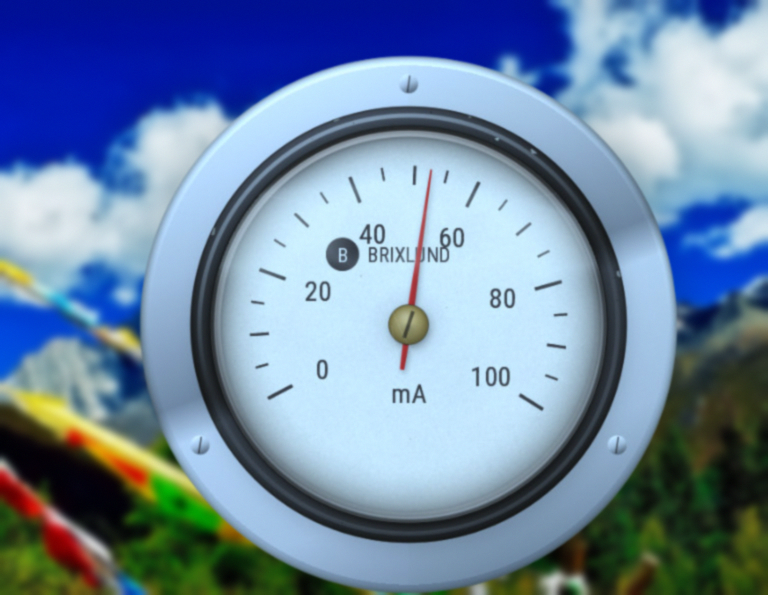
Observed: 52.5 mA
